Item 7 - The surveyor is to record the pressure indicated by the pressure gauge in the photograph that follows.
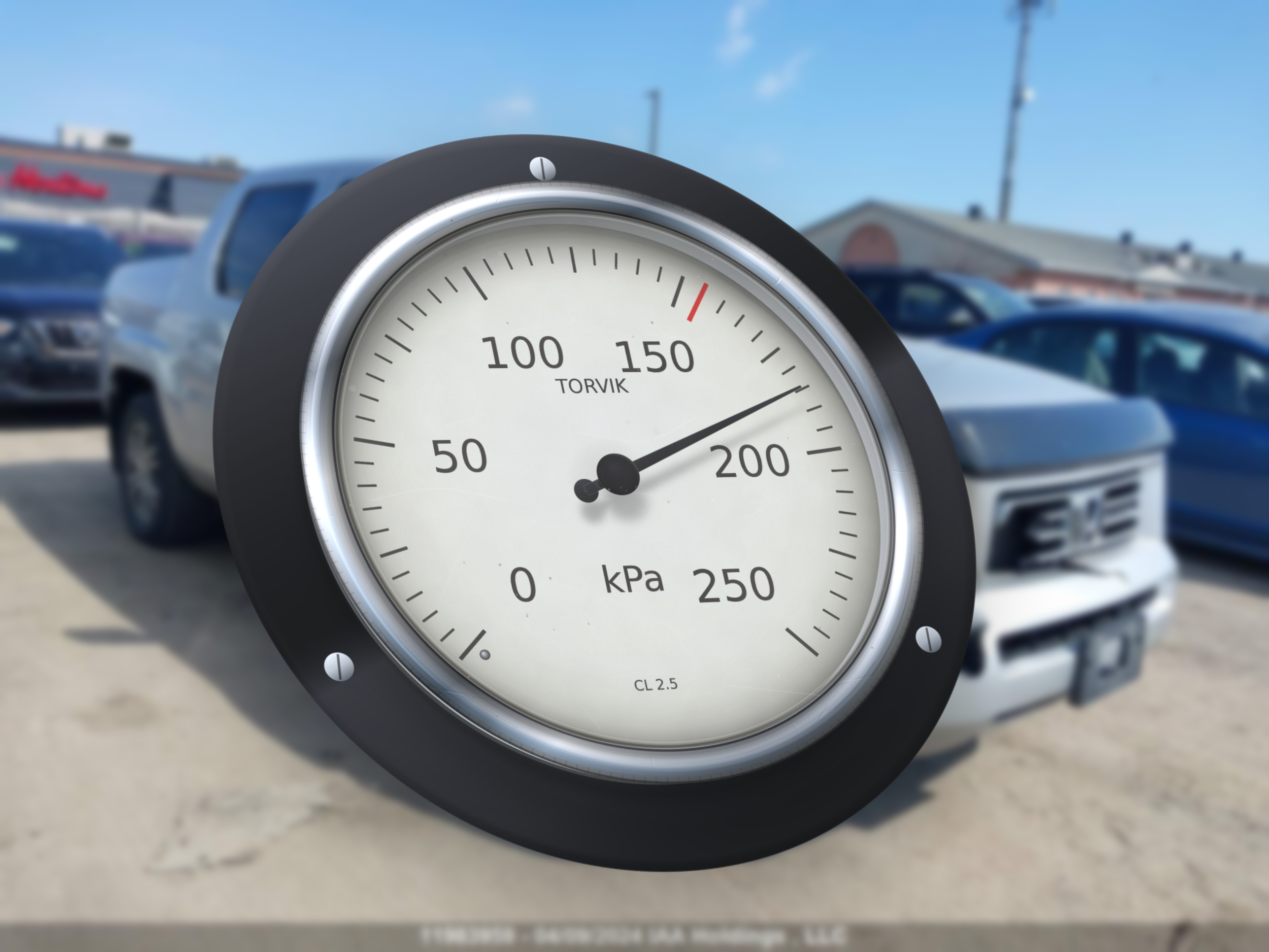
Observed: 185 kPa
